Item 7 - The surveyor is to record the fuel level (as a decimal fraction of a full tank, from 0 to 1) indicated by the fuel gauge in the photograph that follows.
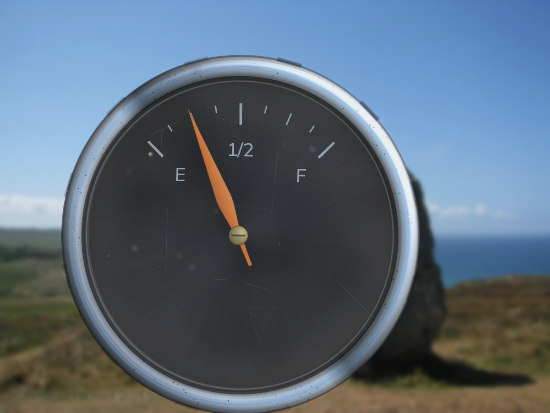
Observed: 0.25
